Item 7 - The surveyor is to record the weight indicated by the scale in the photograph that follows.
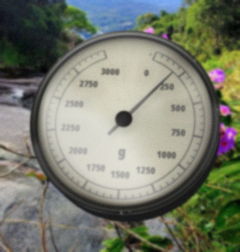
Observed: 200 g
